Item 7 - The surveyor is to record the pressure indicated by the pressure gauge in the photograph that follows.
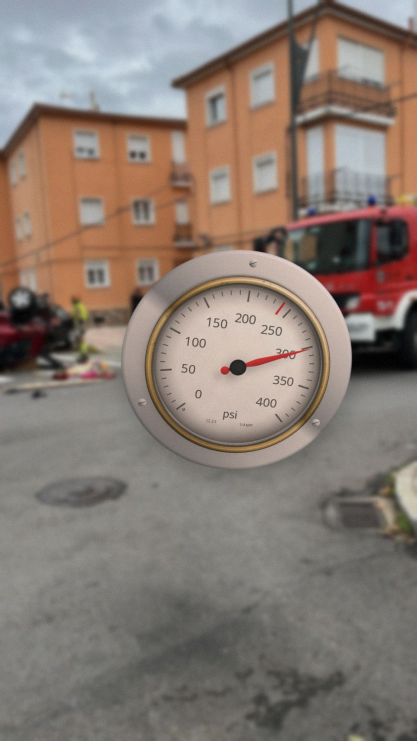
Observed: 300 psi
